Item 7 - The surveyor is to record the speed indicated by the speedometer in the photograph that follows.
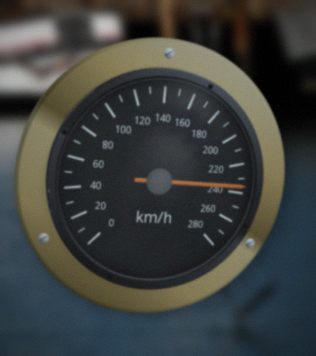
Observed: 235 km/h
